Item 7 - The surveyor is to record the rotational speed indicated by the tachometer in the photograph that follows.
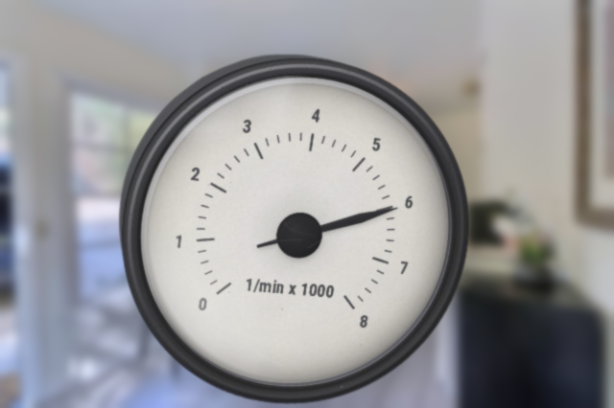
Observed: 6000 rpm
